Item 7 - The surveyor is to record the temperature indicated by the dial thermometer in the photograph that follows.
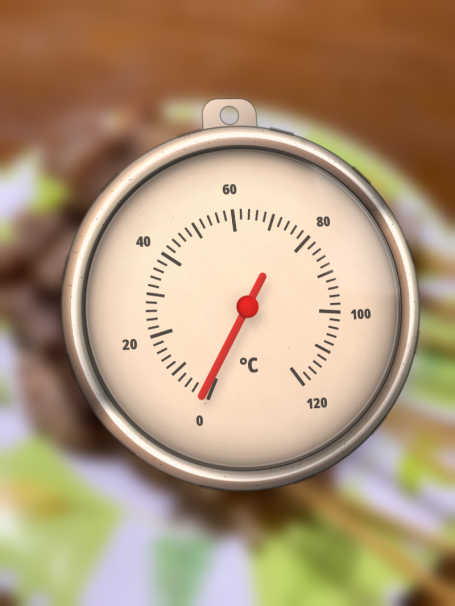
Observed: 2 °C
